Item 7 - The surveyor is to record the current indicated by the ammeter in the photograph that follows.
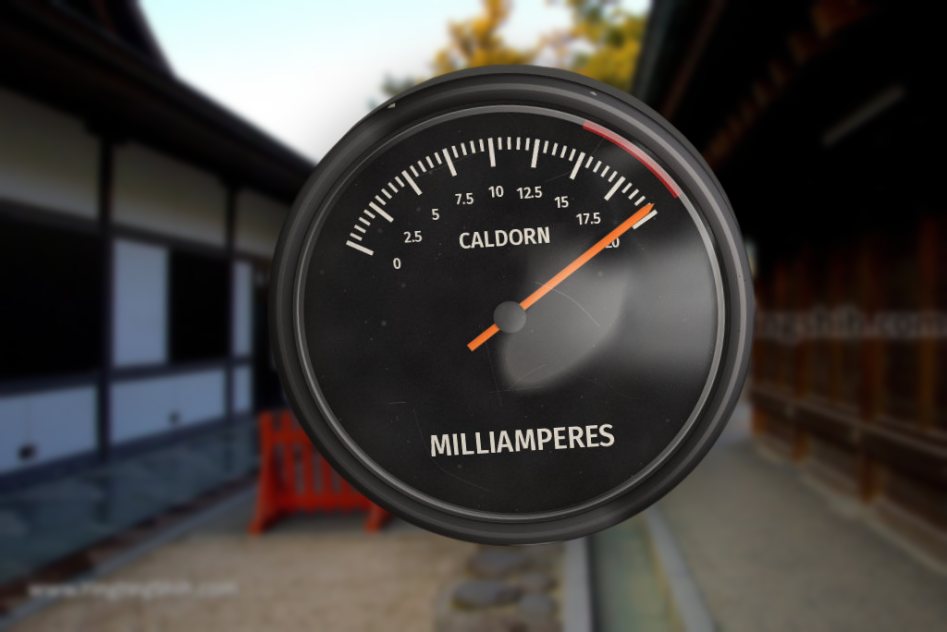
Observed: 19.5 mA
